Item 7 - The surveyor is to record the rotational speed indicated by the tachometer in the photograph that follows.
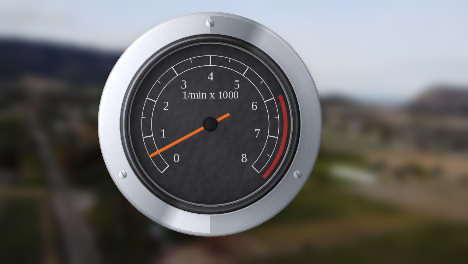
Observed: 500 rpm
